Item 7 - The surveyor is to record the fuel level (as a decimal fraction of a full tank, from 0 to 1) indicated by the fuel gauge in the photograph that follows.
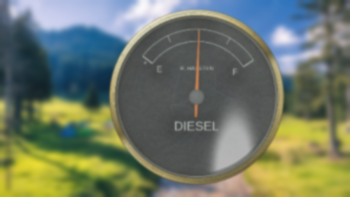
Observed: 0.5
